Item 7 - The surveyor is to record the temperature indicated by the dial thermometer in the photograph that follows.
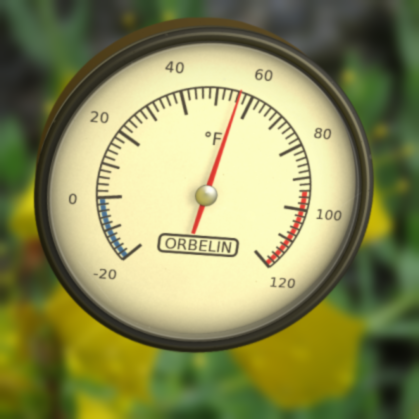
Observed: 56 °F
